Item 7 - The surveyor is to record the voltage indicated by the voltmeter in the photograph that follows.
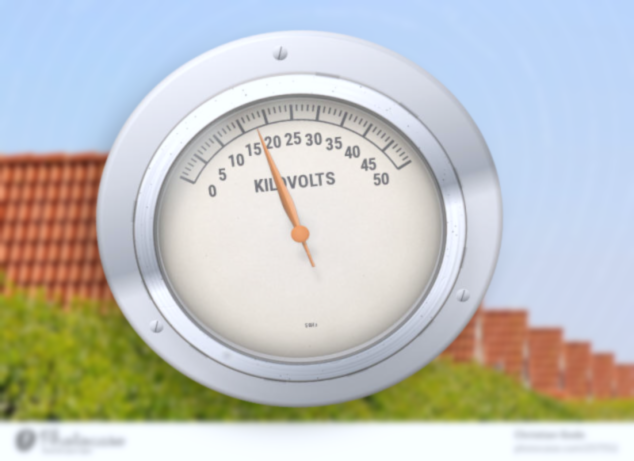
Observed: 18 kV
